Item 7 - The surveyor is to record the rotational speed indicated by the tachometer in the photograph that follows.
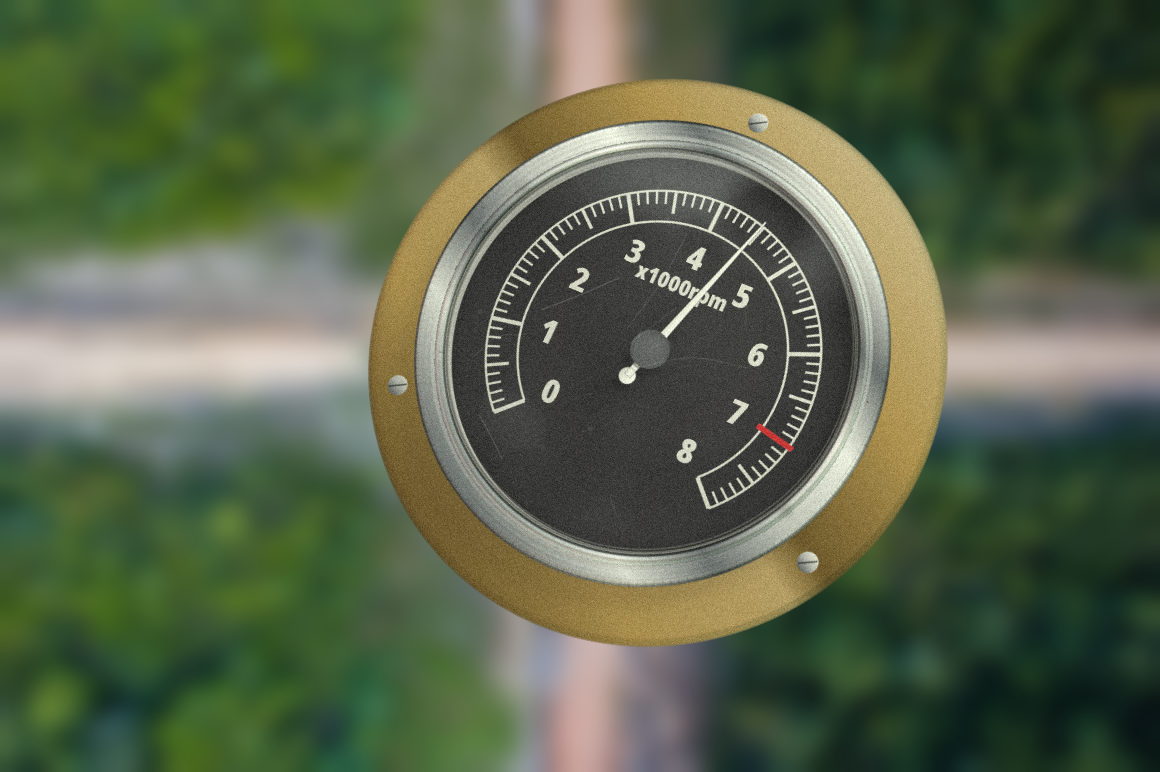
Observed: 4500 rpm
